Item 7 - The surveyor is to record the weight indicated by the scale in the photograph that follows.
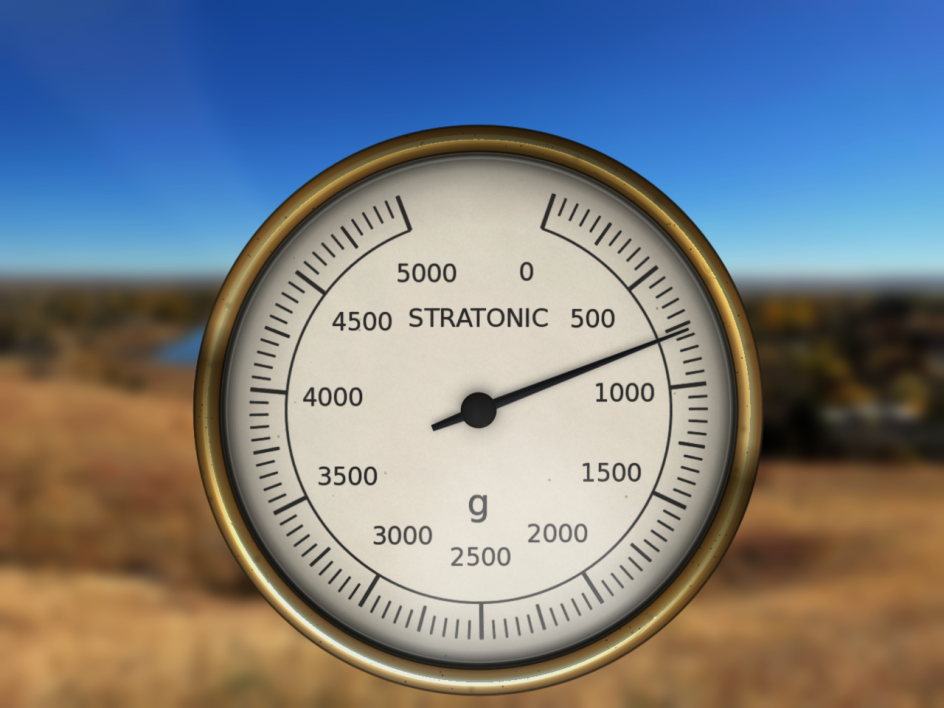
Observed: 775 g
